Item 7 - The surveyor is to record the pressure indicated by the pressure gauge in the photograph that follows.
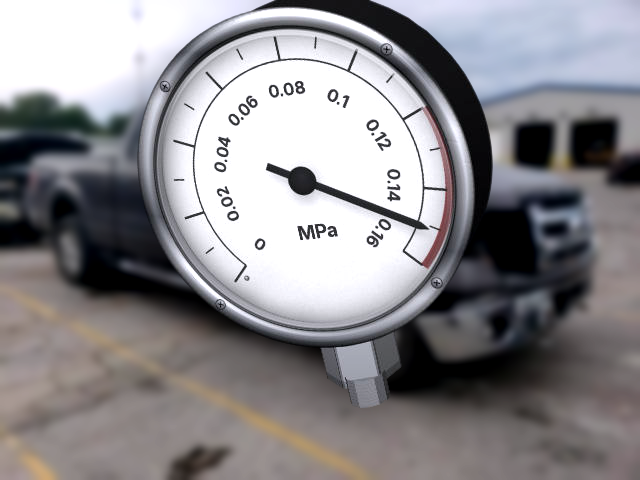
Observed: 0.15 MPa
